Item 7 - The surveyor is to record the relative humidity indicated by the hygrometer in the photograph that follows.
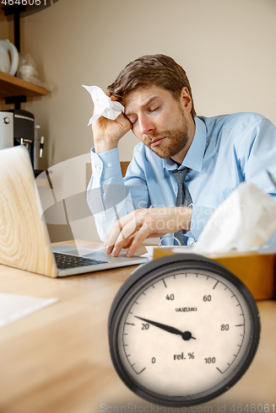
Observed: 24 %
